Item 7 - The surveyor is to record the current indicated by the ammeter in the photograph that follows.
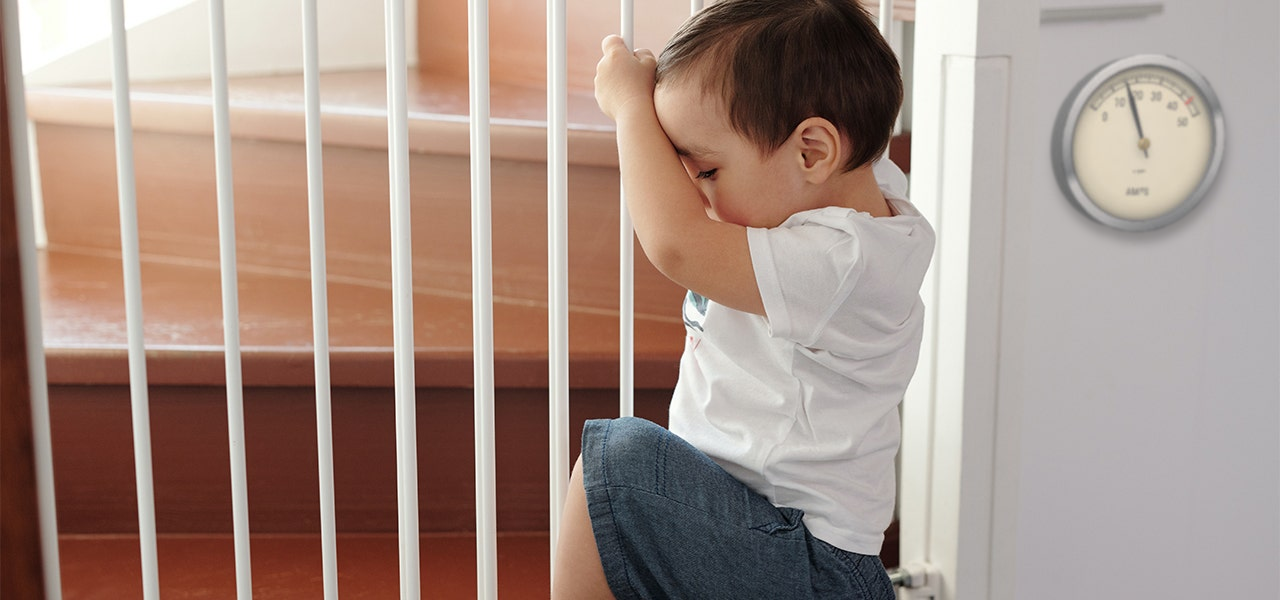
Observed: 15 A
